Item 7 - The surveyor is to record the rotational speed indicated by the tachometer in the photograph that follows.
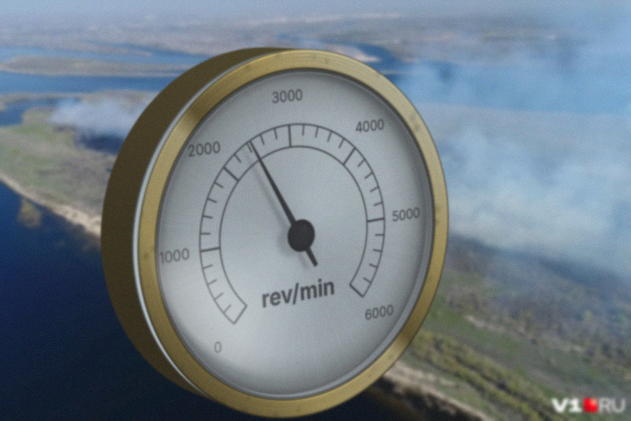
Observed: 2400 rpm
